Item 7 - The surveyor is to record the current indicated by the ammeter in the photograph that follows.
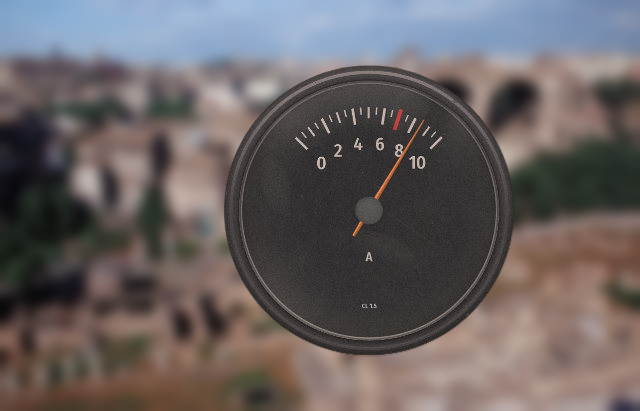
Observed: 8.5 A
